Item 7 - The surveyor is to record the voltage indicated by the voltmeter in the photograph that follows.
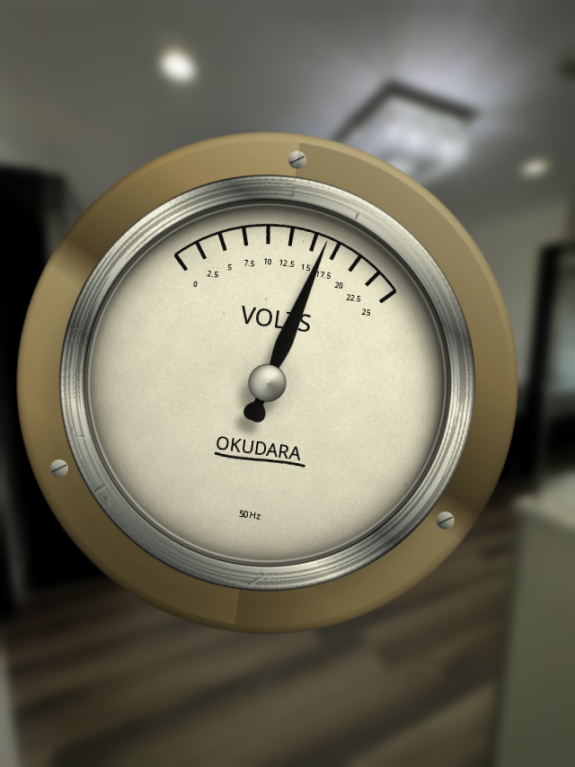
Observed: 16.25 V
